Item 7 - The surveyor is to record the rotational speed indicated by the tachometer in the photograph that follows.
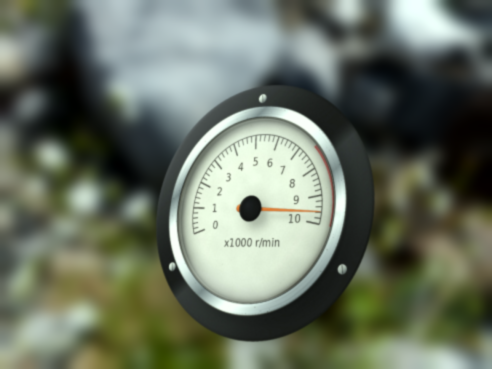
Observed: 9600 rpm
